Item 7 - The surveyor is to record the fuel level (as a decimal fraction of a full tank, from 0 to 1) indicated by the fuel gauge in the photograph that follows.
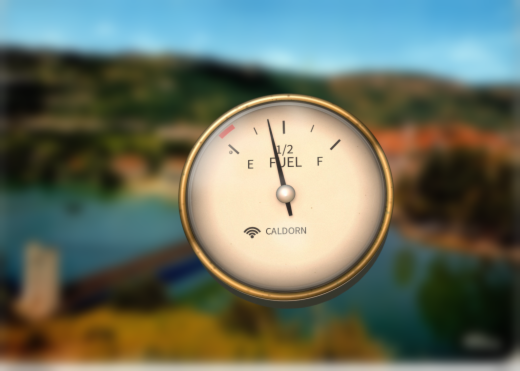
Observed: 0.375
